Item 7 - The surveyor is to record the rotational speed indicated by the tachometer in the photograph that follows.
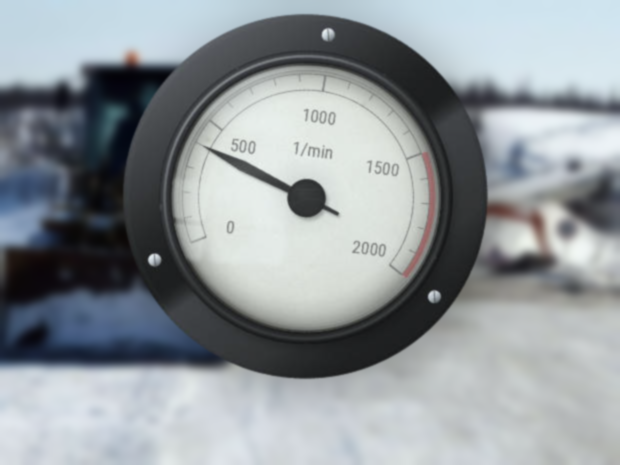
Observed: 400 rpm
